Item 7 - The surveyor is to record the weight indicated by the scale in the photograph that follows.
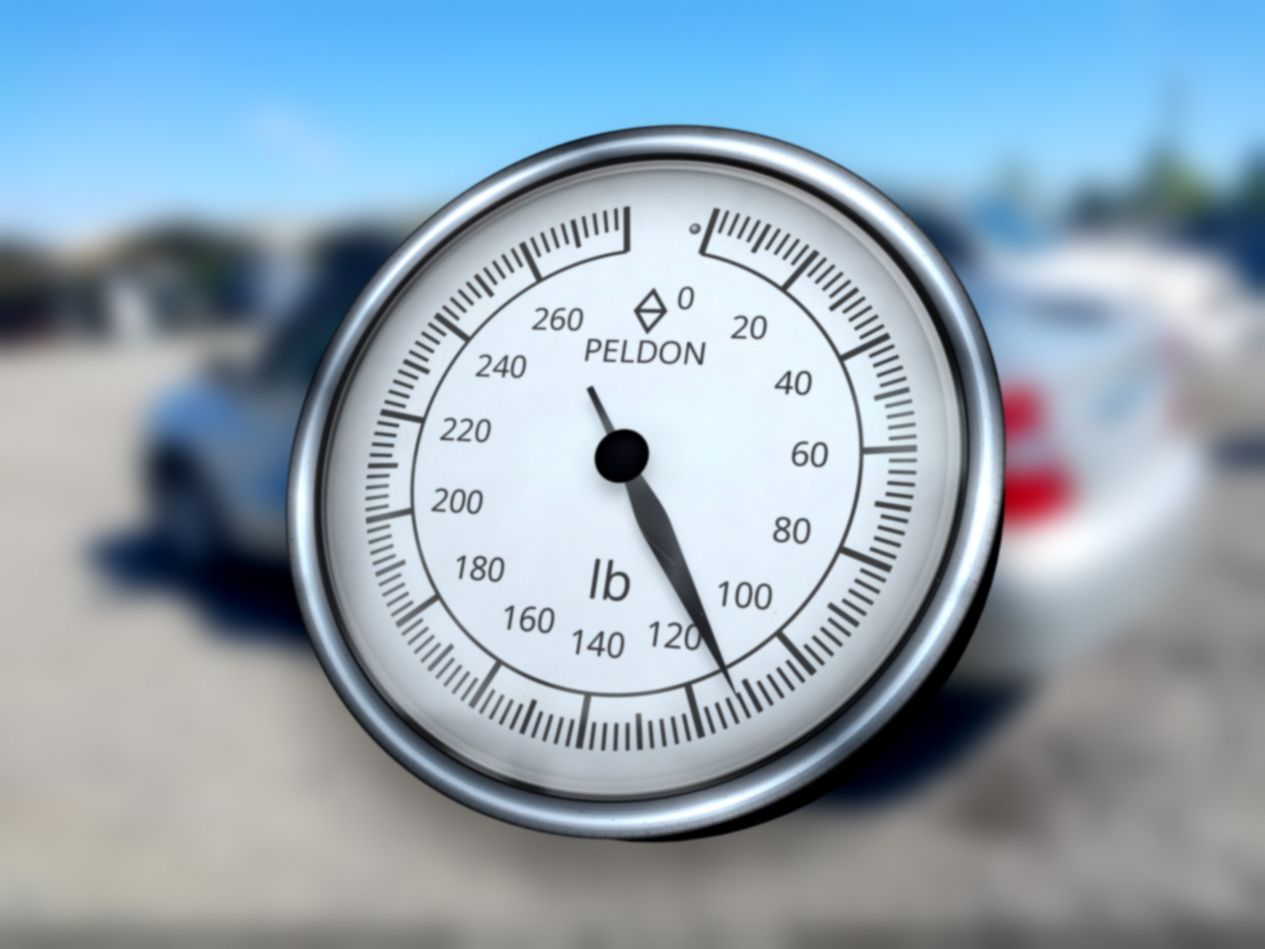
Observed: 112 lb
